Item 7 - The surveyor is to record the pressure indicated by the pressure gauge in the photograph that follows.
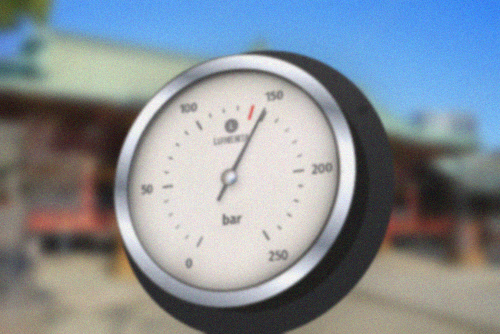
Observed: 150 bar
